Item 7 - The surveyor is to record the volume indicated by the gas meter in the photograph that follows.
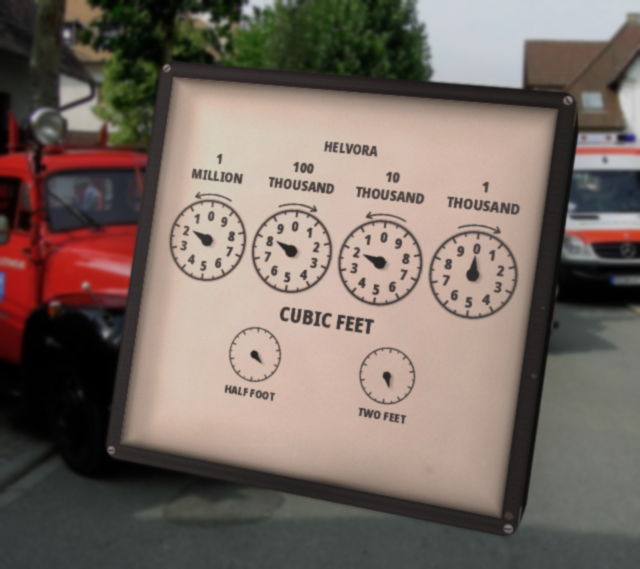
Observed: 182000 ft³
